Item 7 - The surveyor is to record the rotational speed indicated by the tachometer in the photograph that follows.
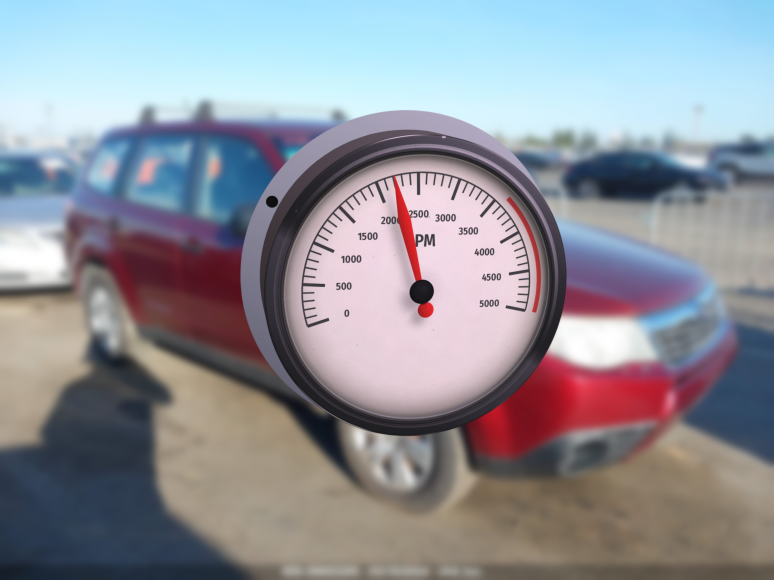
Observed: 2200 rpm
